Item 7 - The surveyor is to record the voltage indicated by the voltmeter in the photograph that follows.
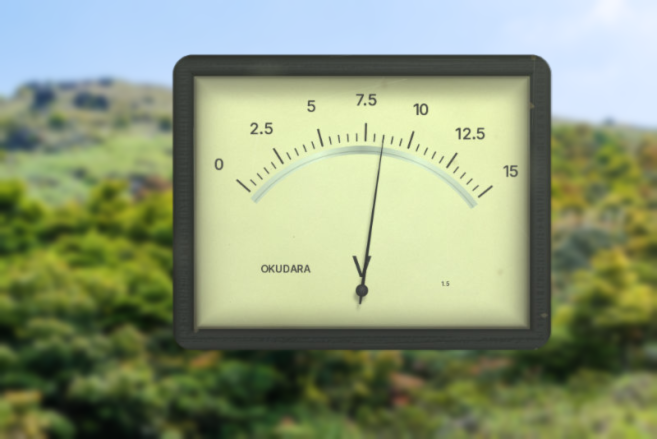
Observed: 8.5 V
